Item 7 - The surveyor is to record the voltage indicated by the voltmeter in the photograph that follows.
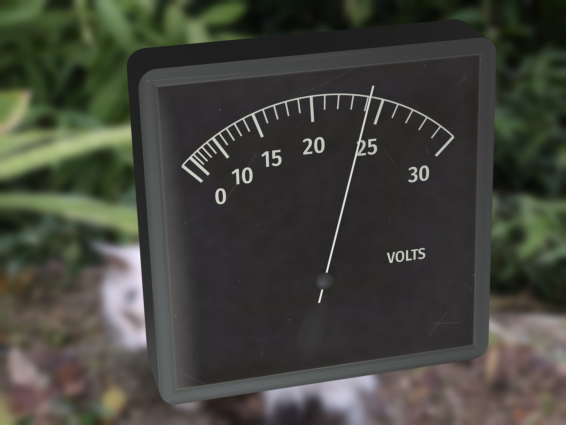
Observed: 24 V
